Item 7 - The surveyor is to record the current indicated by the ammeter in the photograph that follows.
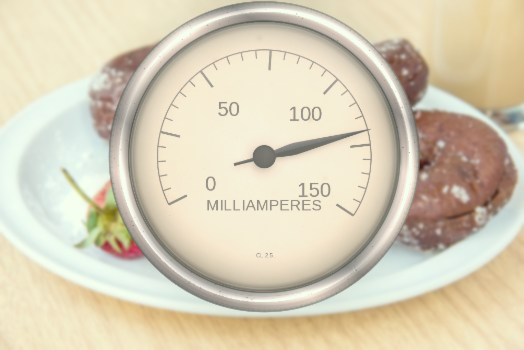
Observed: 120 mA
